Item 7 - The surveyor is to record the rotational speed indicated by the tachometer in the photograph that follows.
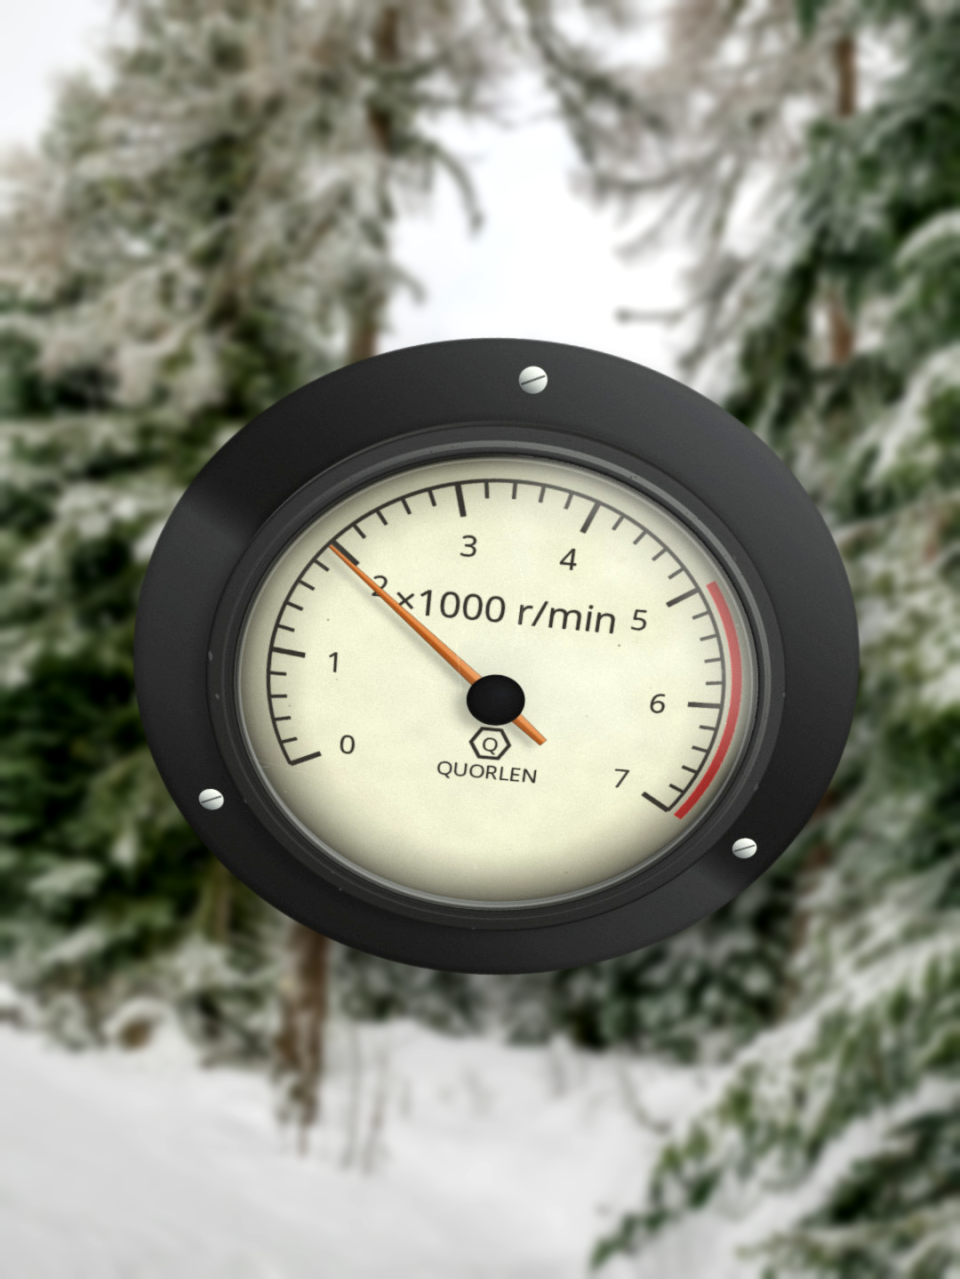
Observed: 2000 rpm
